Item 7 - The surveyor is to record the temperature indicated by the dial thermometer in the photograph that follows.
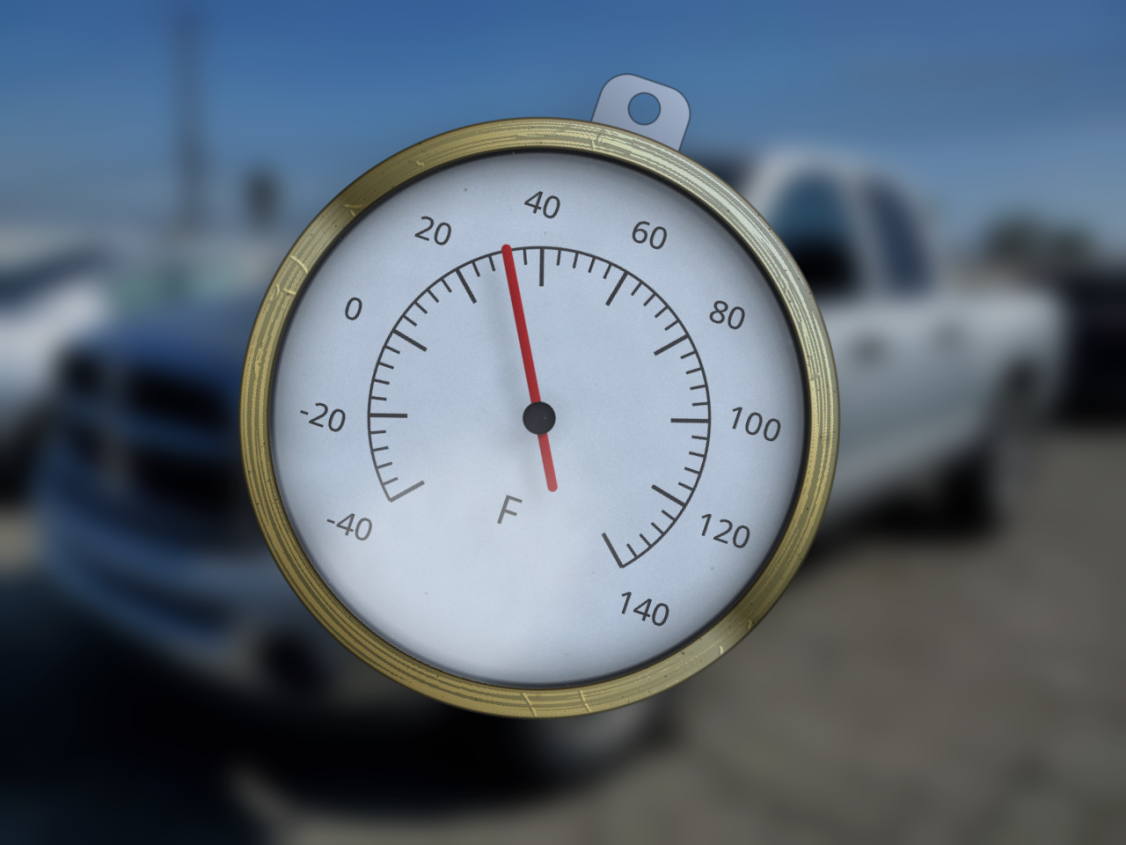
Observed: 32 °F
